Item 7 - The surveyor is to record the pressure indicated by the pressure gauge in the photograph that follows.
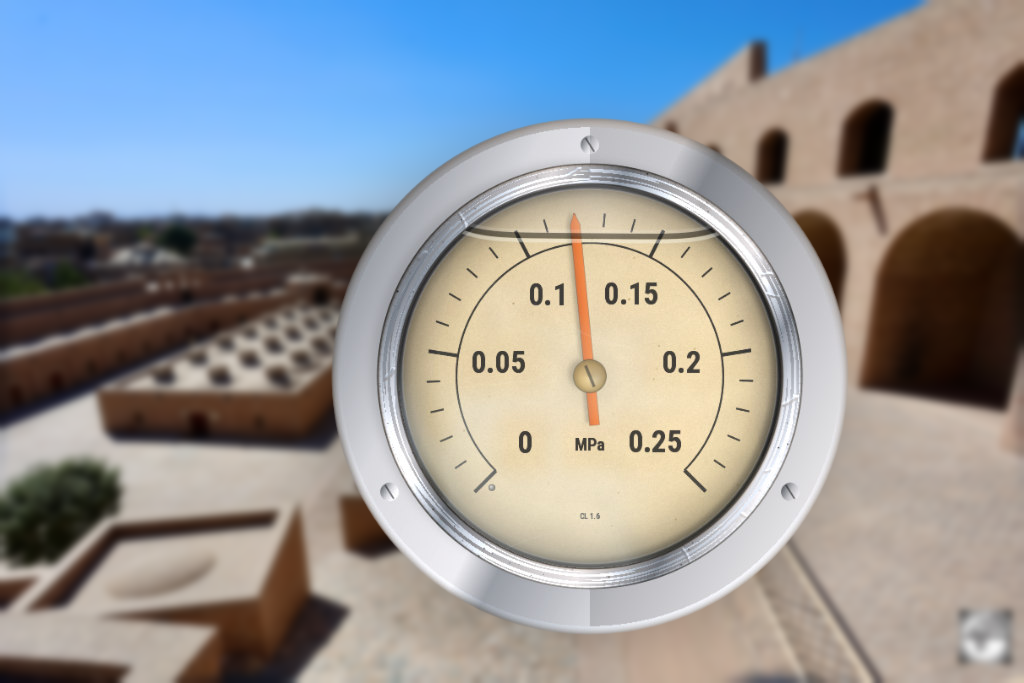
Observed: 0.12 MPa
